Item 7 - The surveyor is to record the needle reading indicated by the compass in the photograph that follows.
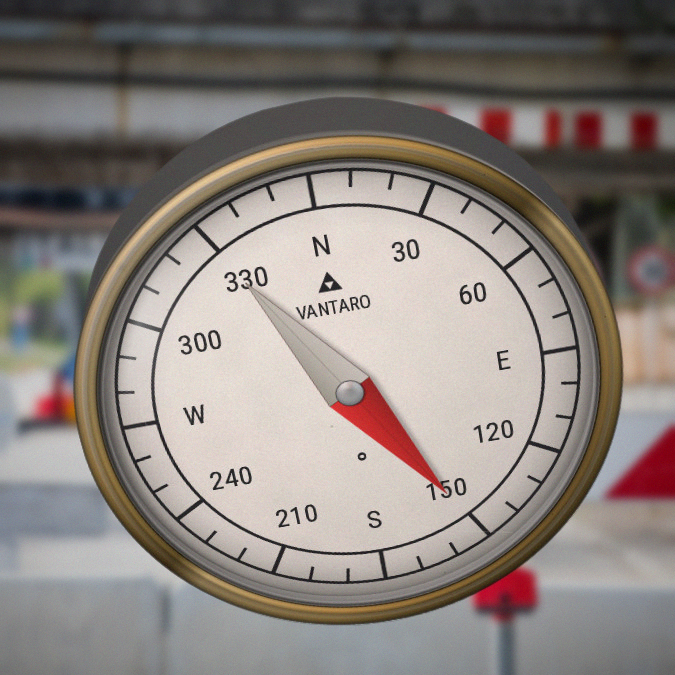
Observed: 150 °
